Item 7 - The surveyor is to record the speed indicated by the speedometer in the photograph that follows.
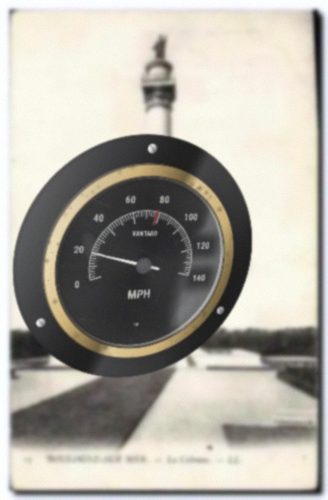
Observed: 20 mph
